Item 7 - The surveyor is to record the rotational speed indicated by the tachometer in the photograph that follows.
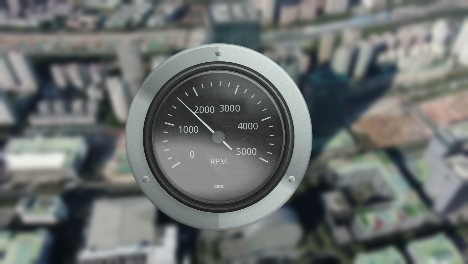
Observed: 1600 rpm
